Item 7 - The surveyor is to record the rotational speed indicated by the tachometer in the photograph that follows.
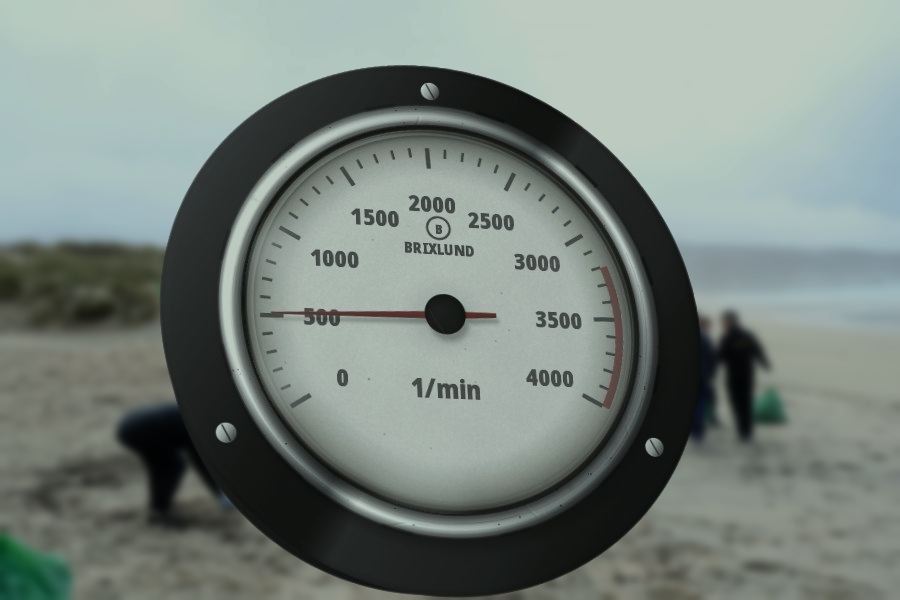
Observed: 500 rpm
